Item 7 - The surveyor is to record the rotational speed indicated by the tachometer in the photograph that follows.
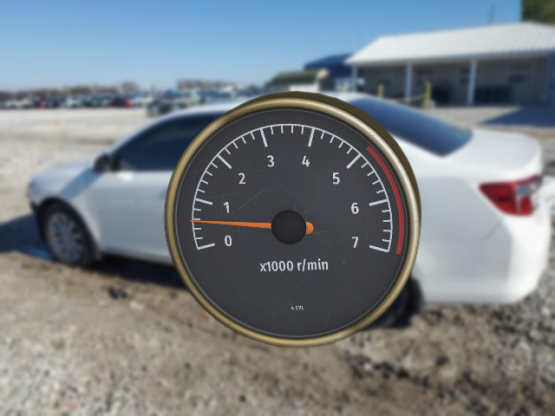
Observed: 600 rpm
